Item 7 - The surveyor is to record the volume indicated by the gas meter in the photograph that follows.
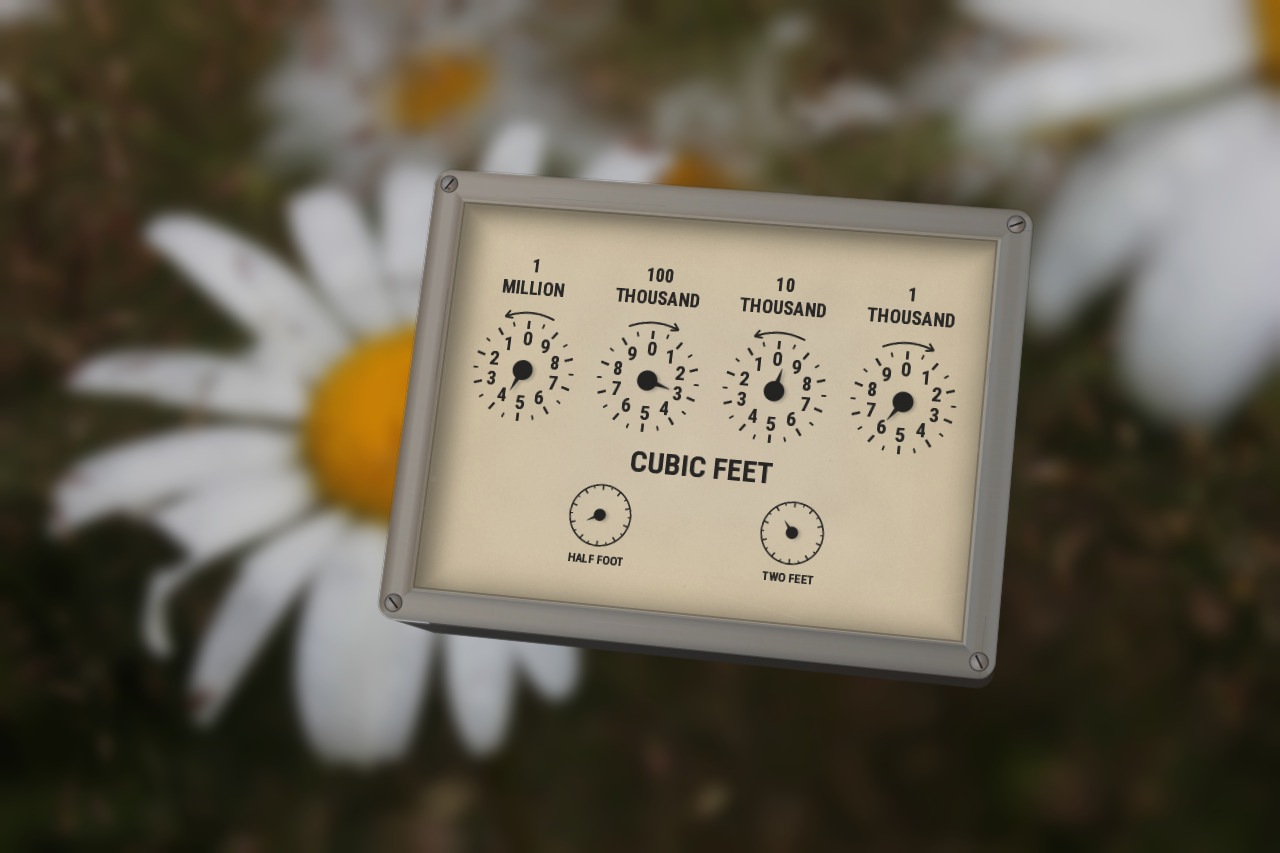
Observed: 429600 ft³
